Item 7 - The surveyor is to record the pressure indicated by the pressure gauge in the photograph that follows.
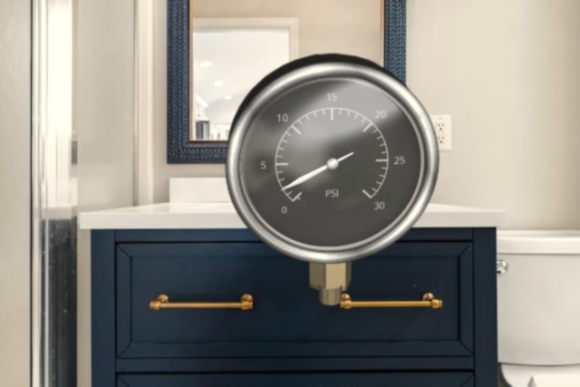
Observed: 2 psi
